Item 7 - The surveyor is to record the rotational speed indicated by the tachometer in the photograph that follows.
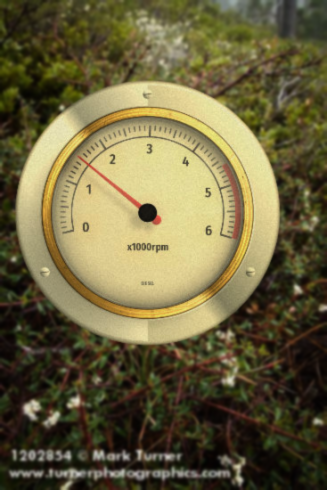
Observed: 1500 rpm
